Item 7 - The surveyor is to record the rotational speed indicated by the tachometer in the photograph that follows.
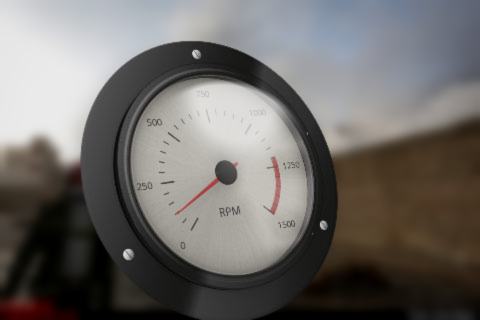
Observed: 100 rpm
